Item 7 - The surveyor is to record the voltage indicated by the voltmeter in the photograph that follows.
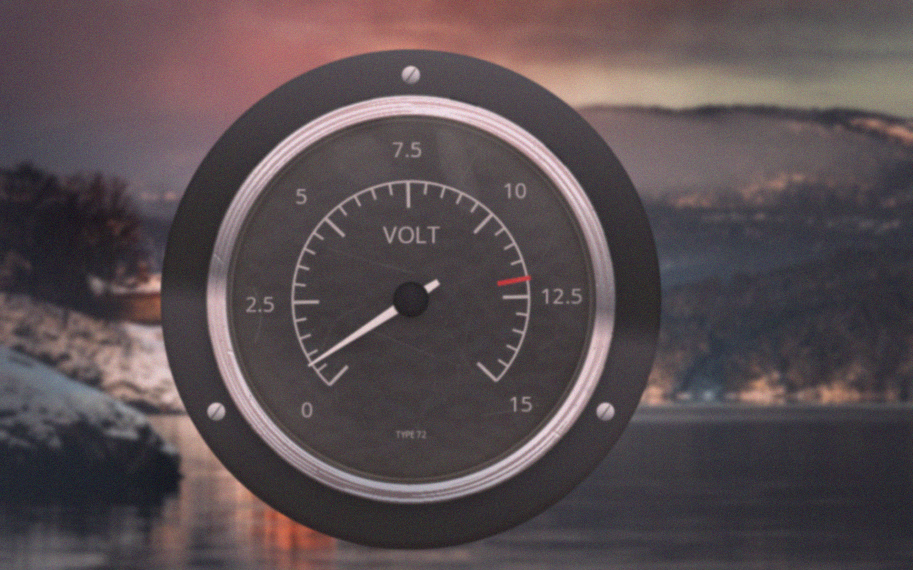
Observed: 0.75 V
